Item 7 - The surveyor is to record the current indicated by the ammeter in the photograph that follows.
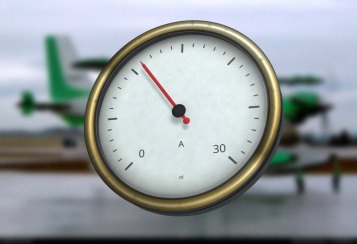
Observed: 11 A
